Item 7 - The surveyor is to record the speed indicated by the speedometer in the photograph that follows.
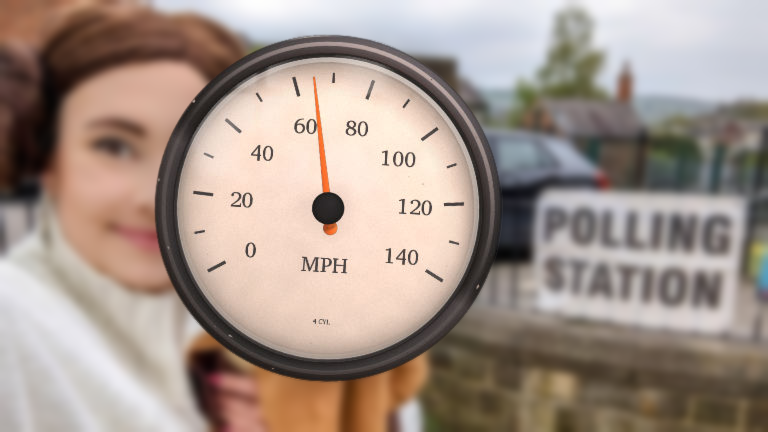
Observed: 65 mph
